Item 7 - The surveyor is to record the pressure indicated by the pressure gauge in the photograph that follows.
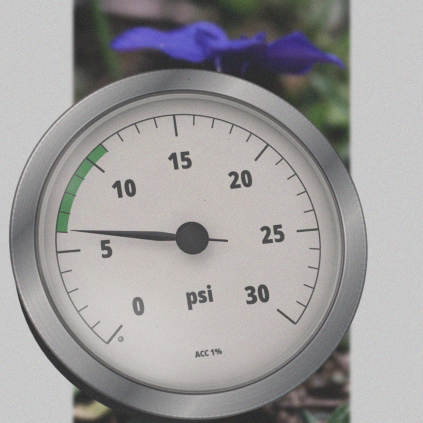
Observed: 6 psi
